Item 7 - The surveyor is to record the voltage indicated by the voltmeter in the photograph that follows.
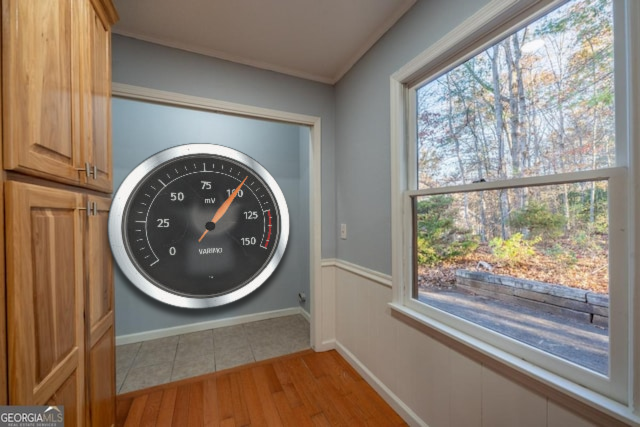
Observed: 100 mV
